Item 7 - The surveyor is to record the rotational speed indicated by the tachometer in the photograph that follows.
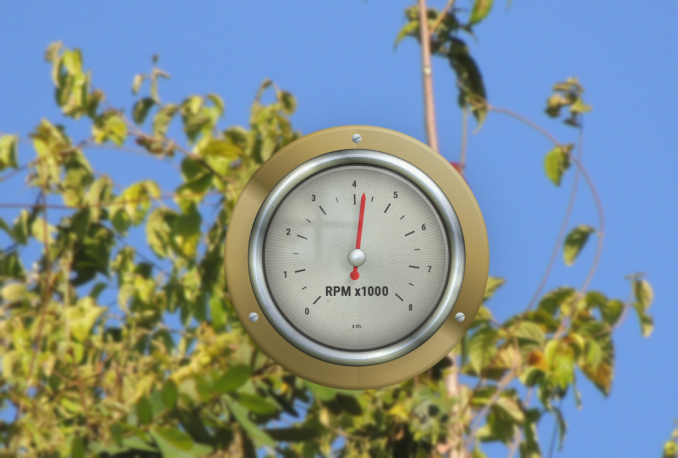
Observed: 4250 rpm
